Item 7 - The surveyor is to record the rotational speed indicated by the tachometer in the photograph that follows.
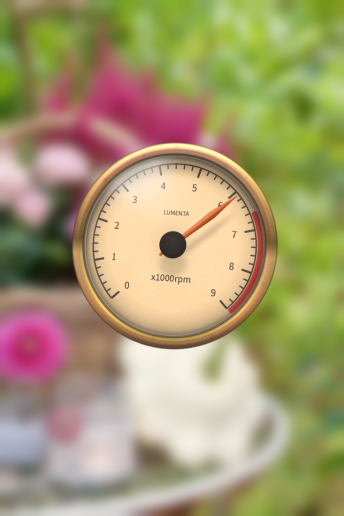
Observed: 6100 rpm
